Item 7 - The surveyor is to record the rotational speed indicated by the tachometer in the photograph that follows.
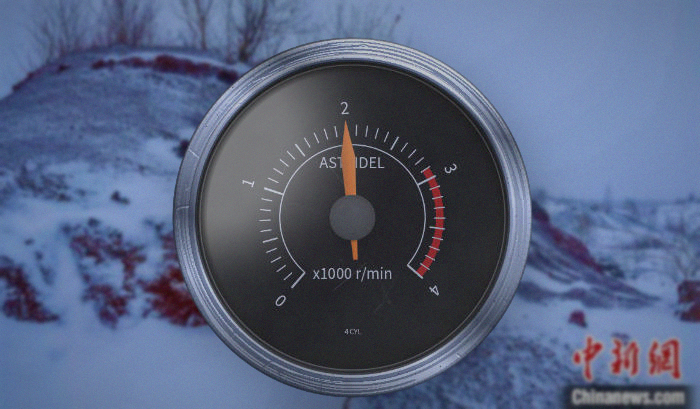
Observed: 2000 rpm
